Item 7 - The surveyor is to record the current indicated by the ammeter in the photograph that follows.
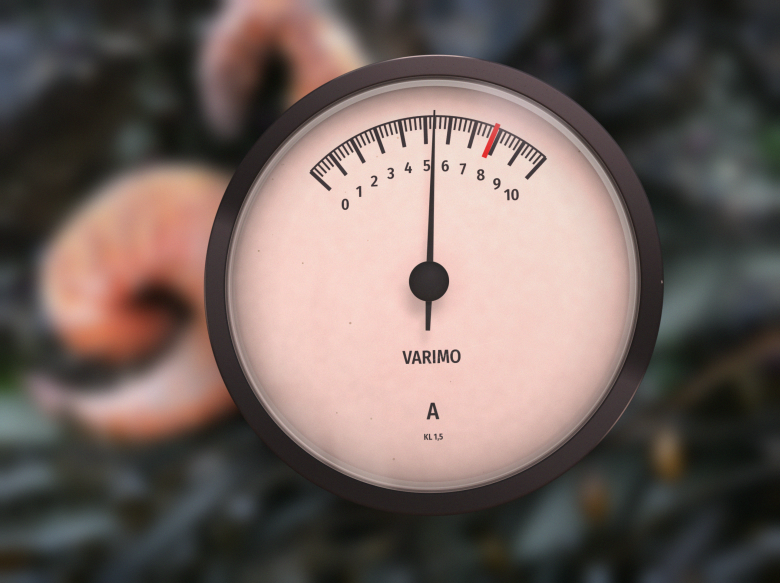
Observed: 5.4 A
